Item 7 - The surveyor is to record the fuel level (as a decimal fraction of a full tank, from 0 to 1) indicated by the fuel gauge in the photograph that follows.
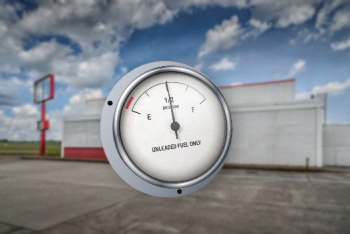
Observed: 0.5
